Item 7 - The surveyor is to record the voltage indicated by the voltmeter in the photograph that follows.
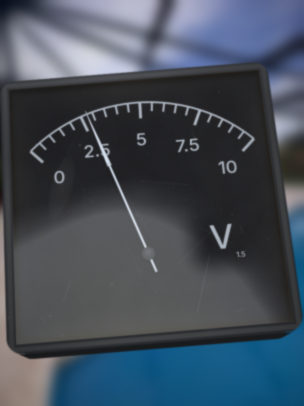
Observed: 2.75 V
